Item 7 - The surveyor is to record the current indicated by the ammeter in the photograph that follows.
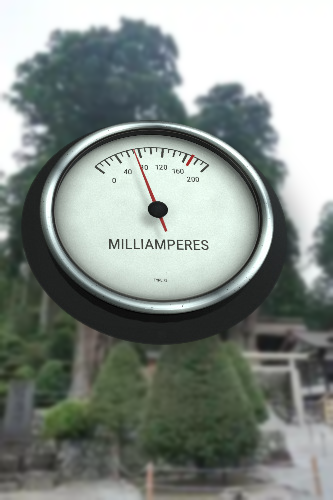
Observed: 70 mA
